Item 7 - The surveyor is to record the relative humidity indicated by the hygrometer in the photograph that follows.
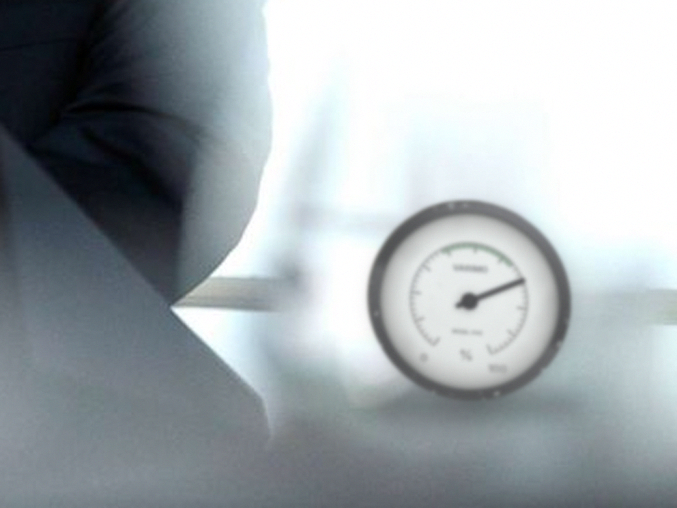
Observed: 70 %
